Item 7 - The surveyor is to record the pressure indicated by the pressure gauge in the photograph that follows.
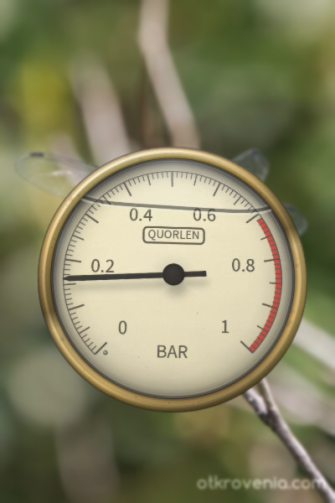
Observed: 0.16 bar
